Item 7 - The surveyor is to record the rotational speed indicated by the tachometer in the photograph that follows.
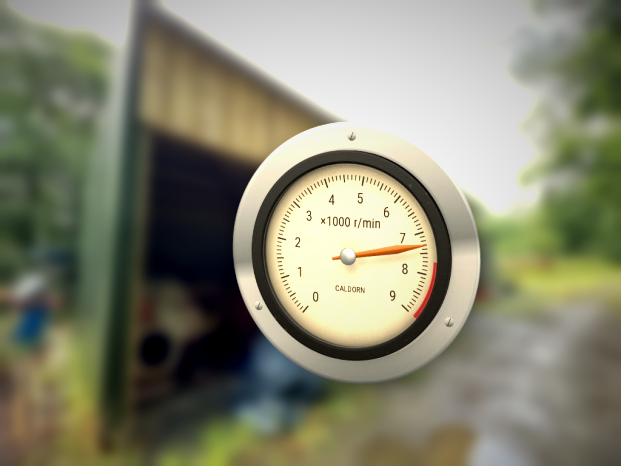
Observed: 7300 rpm
